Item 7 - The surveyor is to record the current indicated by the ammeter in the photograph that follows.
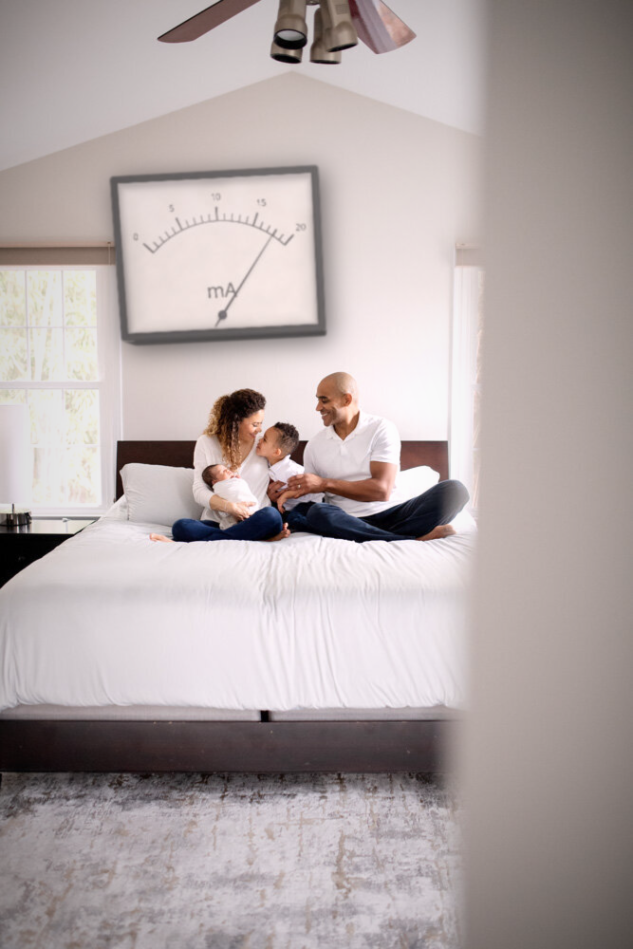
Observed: 18 mA
